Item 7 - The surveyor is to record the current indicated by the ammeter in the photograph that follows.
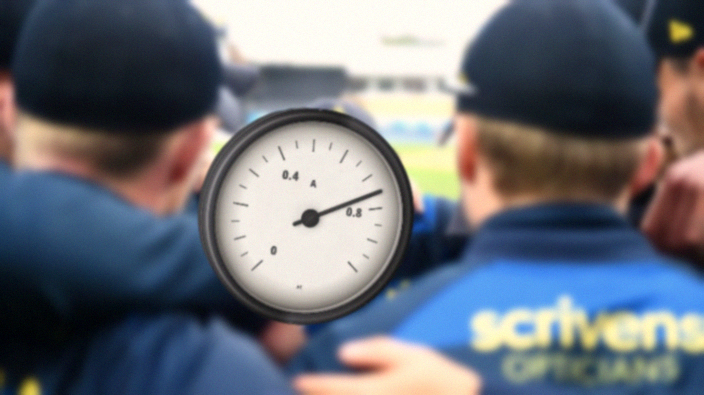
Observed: 0.75 A
